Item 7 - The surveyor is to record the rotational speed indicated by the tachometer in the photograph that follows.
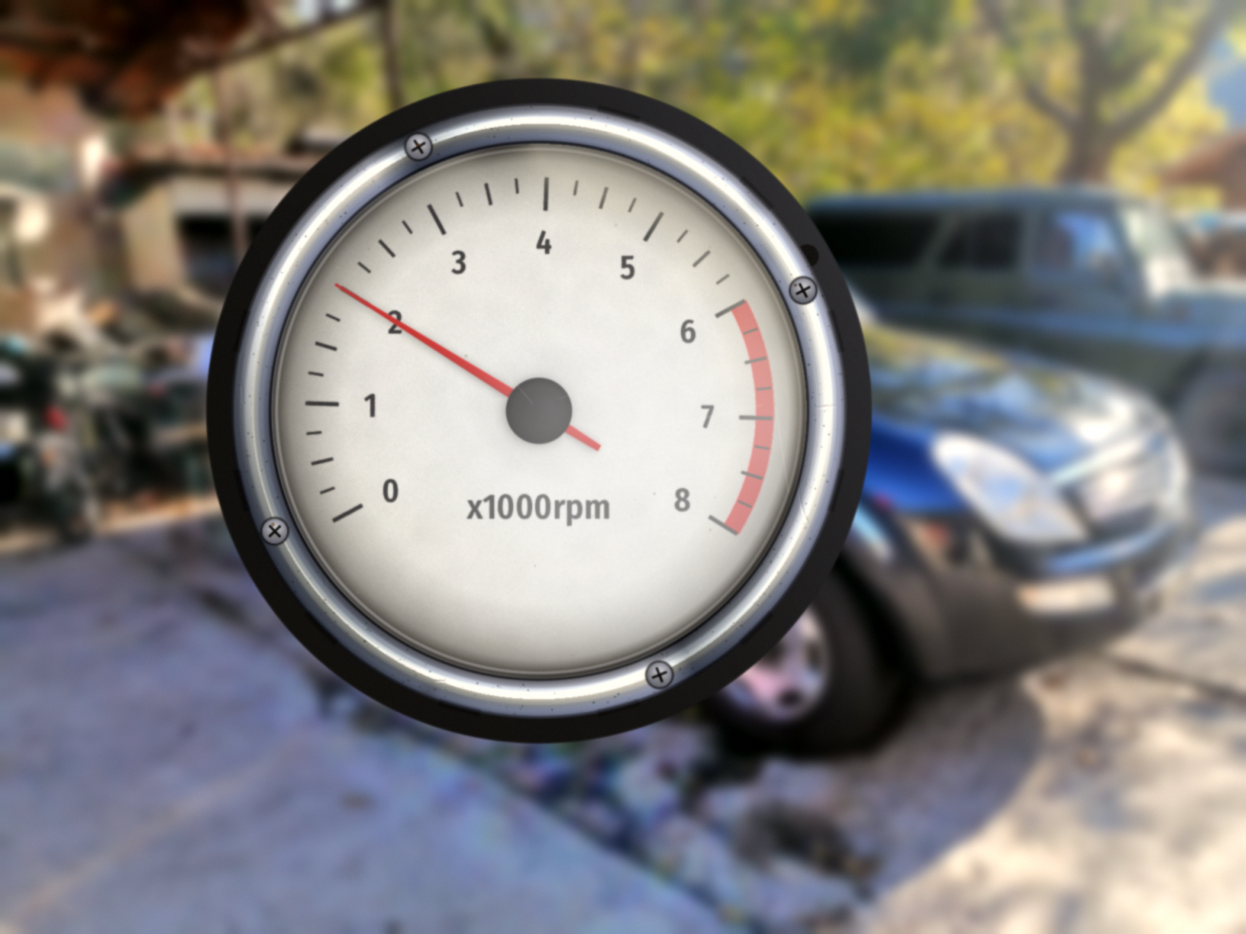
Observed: 2000 rpm
